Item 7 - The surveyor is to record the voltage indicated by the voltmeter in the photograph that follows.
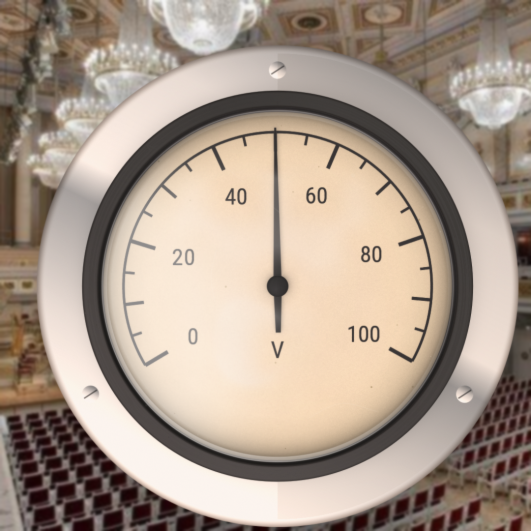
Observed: 50 V
